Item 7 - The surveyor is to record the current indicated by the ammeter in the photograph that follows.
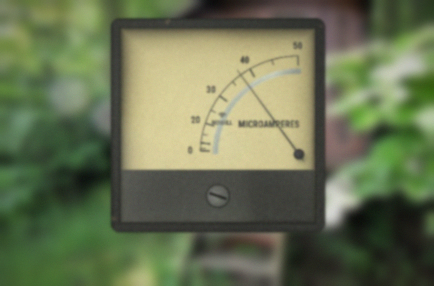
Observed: 37.5 µA
